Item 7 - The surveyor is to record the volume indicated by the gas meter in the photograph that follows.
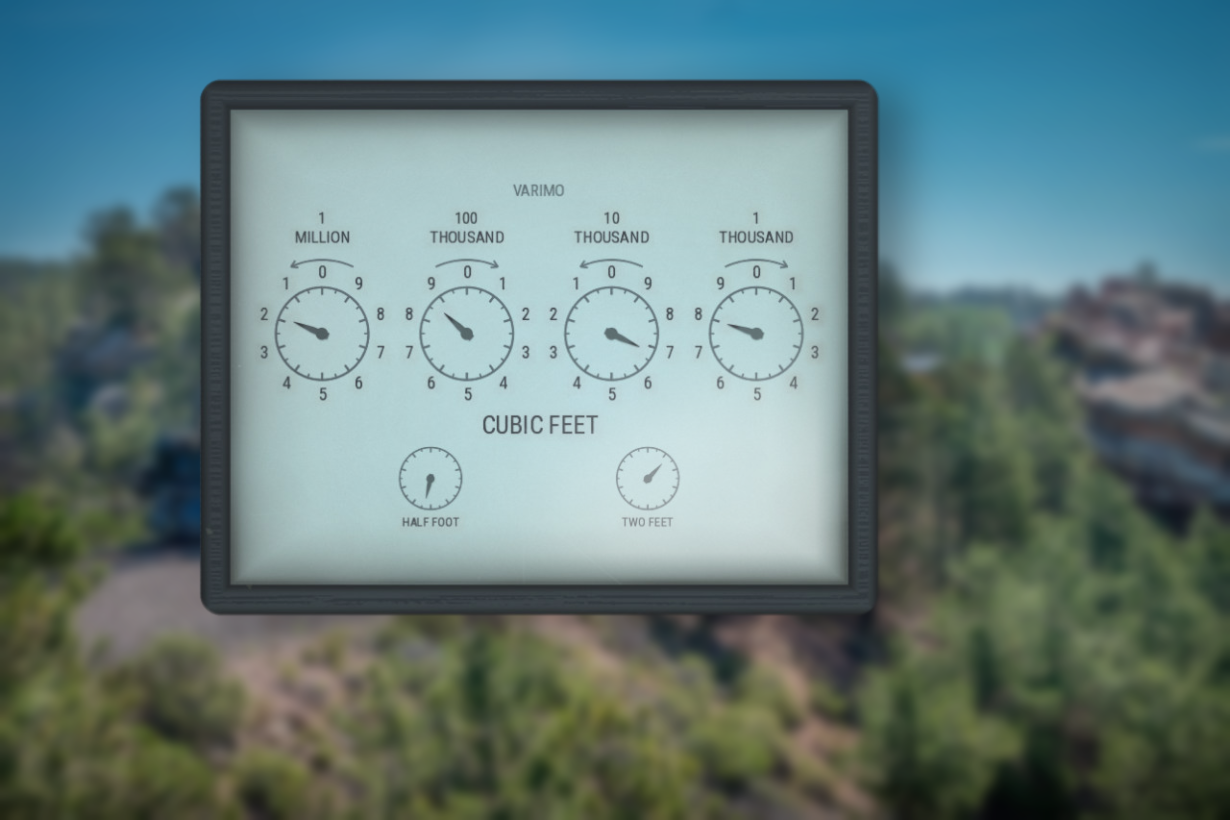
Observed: 186800 ft³
